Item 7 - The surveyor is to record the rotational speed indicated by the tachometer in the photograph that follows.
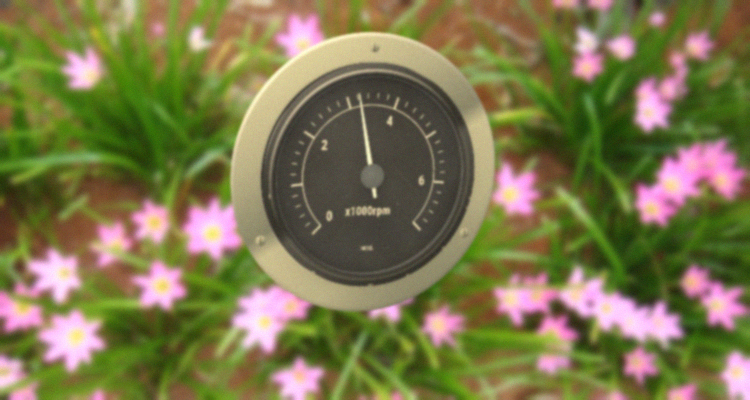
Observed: 3200 rpm
